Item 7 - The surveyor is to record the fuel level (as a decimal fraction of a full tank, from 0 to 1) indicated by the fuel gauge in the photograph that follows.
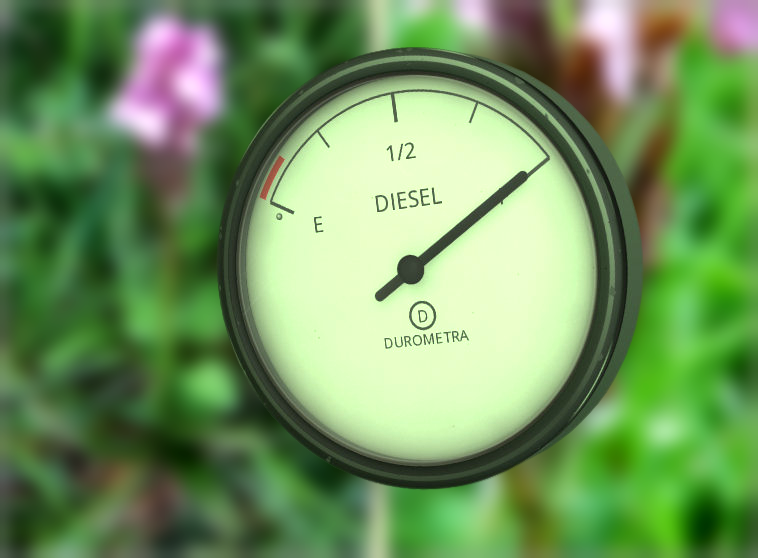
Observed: 1
